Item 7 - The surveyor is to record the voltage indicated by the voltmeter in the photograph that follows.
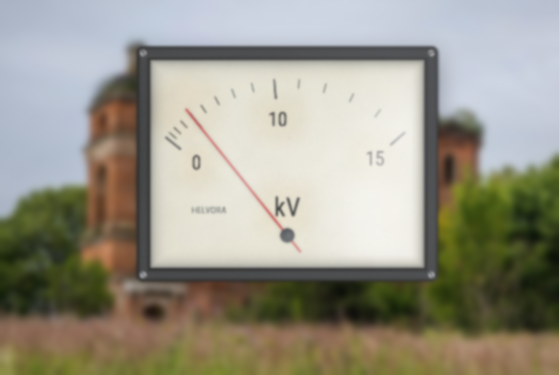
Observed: 5 kV
